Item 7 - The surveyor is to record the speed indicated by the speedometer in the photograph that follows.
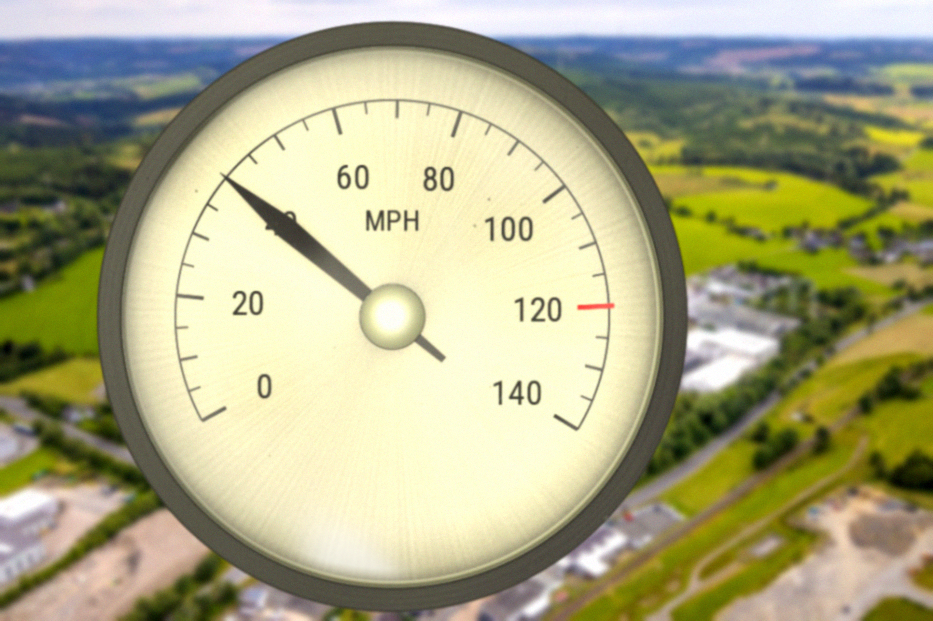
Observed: 40 mph
